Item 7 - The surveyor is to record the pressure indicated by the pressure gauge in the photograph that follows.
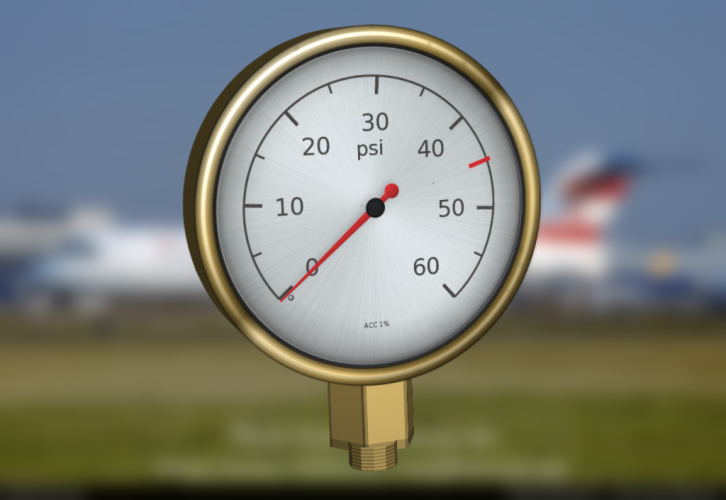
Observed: 0 psi
